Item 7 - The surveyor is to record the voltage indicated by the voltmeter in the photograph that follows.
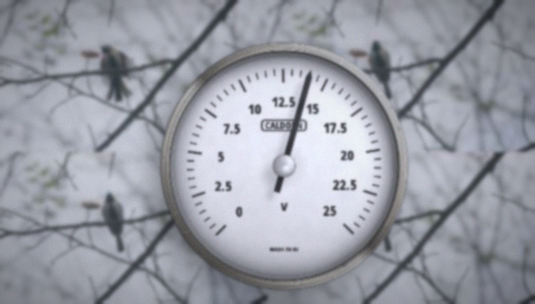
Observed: 14 V
